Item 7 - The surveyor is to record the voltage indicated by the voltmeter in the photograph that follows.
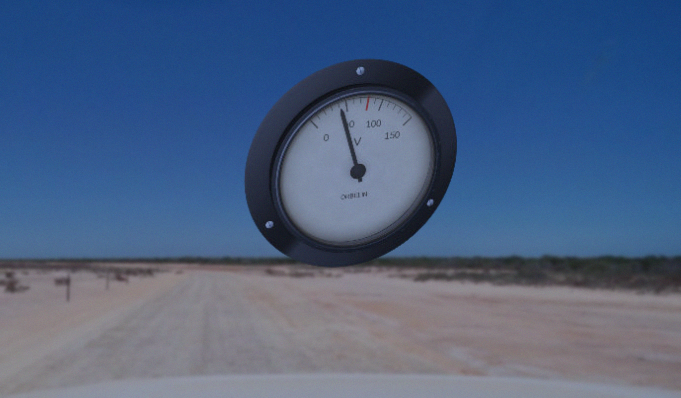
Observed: 40 V
